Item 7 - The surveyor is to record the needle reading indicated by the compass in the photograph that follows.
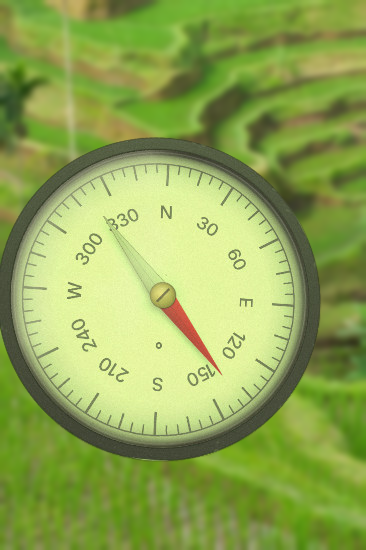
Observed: 140 °
